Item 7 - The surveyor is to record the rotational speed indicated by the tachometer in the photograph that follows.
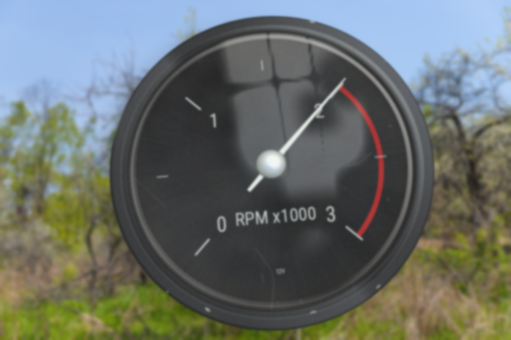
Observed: 2000 rpm
